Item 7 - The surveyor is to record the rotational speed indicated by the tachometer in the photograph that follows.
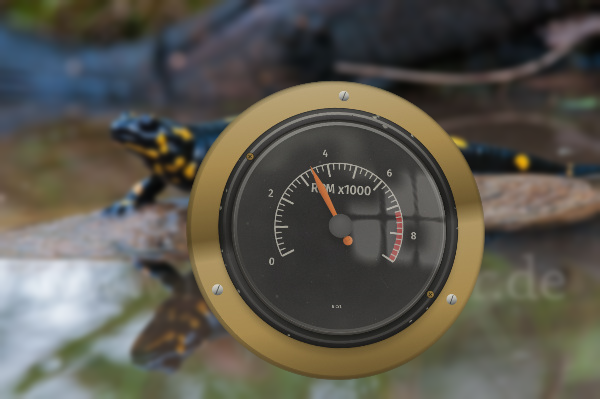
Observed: 3400 rpm
